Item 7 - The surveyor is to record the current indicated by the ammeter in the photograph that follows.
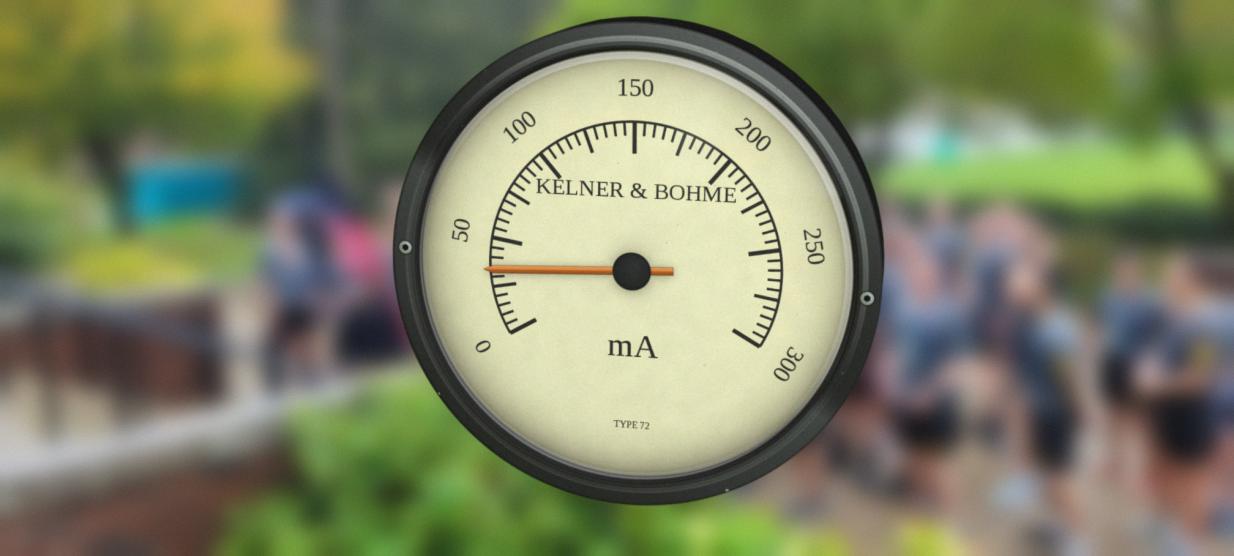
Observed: 35 mA
